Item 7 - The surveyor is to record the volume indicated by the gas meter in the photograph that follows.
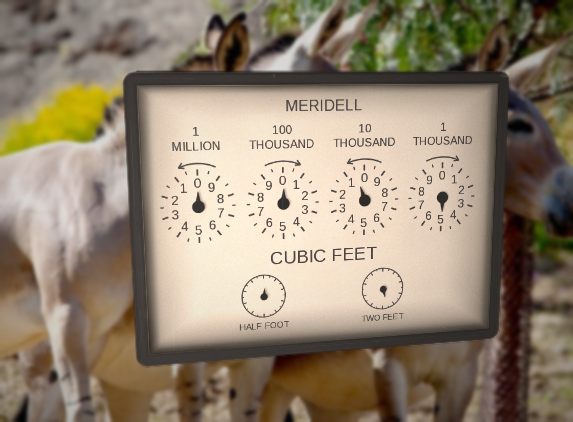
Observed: 500 ft³
